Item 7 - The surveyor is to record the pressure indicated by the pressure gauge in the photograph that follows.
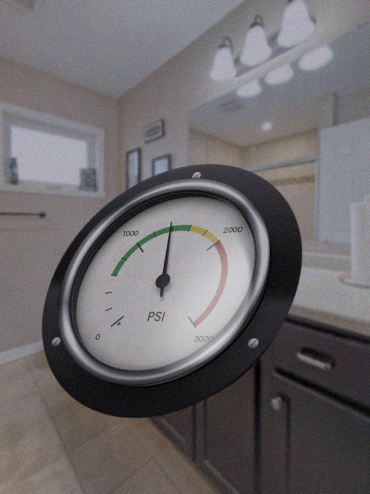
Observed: 1400 psi
